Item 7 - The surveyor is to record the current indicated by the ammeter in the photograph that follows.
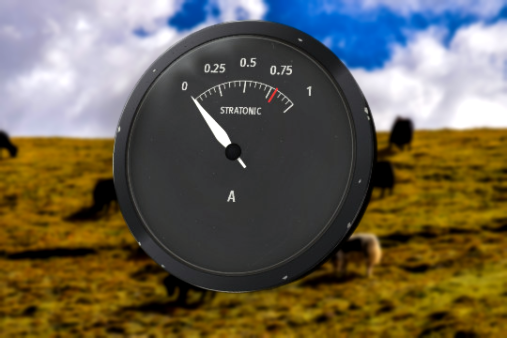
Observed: 0 A
